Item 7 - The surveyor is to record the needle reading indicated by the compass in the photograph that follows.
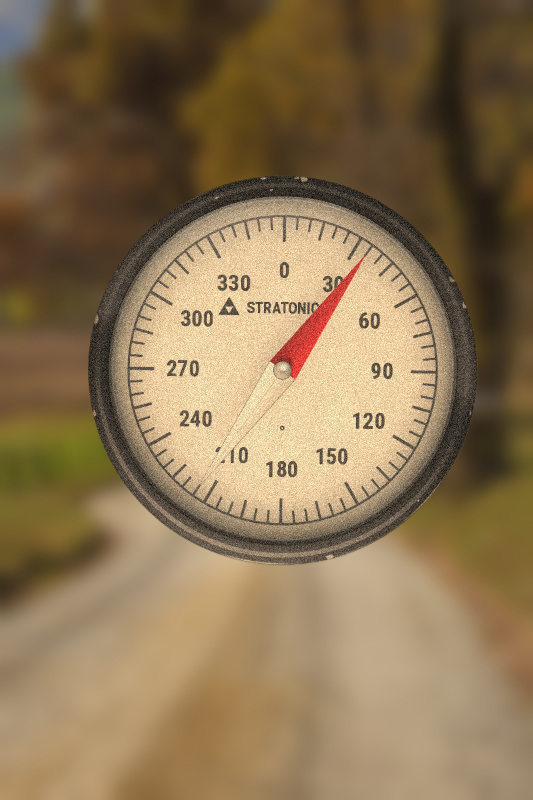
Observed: 35 °
